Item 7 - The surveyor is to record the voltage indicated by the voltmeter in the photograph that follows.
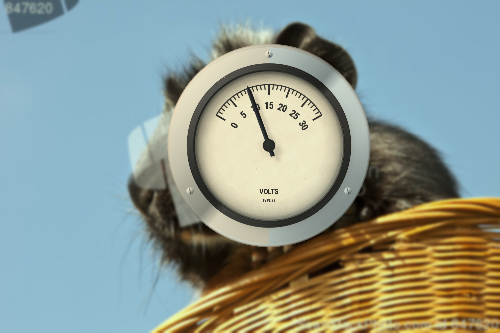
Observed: 10 V
